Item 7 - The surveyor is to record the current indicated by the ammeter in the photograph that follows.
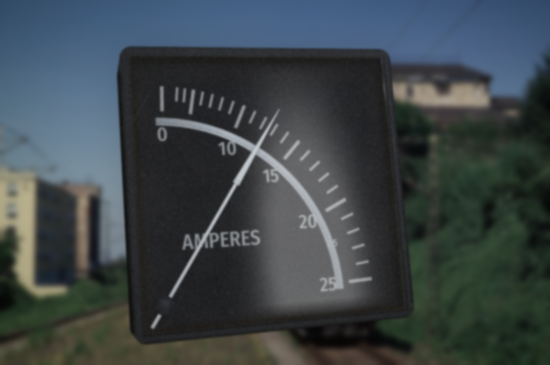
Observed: 12.5 A
